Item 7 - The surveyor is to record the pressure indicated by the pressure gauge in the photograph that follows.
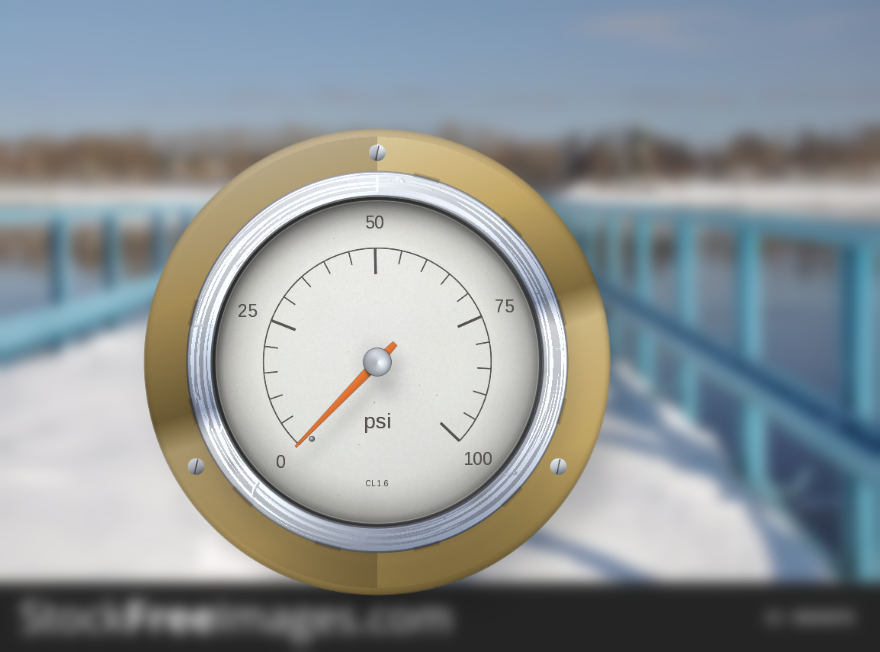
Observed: 0 psi
